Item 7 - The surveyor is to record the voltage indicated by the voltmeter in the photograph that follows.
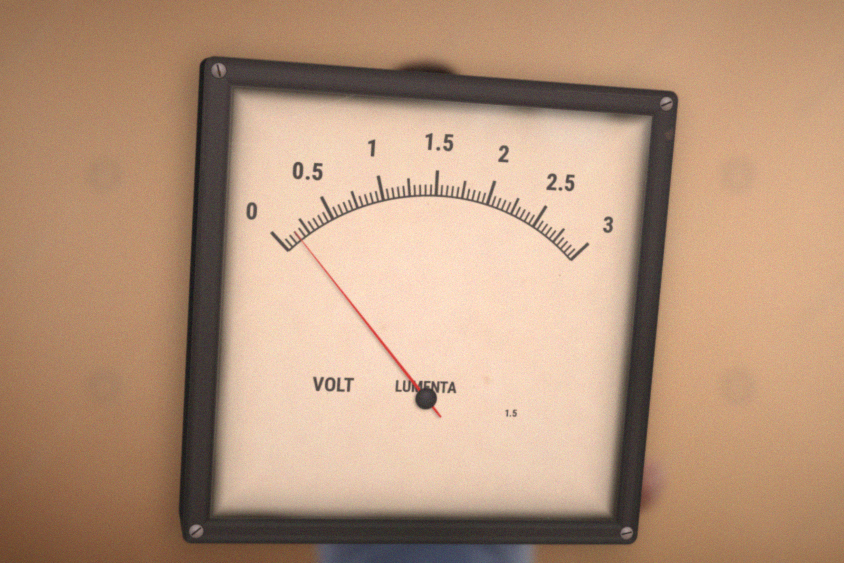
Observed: 0.15 V
